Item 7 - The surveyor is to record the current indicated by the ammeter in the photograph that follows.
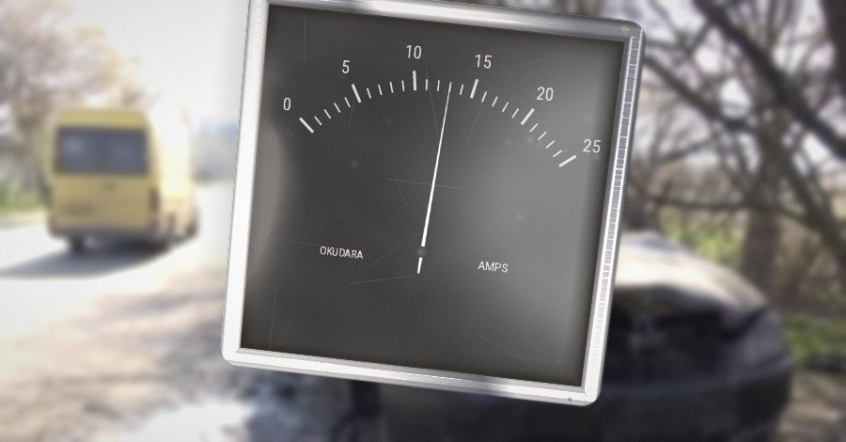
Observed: 13 A
